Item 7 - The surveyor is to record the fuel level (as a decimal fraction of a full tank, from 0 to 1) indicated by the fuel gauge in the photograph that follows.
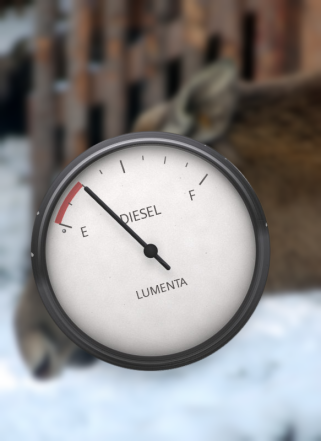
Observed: 0.25
